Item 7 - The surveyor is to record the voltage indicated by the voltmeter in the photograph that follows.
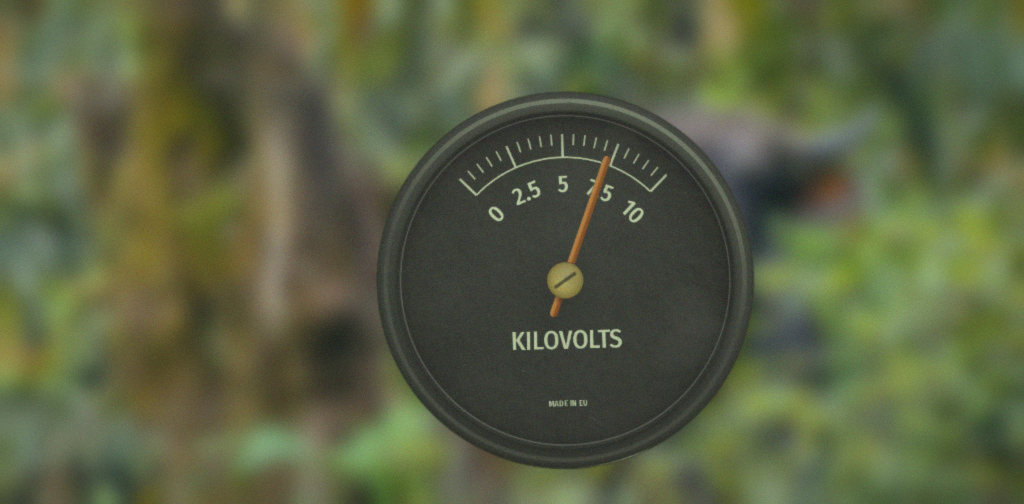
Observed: 7.25 kV
